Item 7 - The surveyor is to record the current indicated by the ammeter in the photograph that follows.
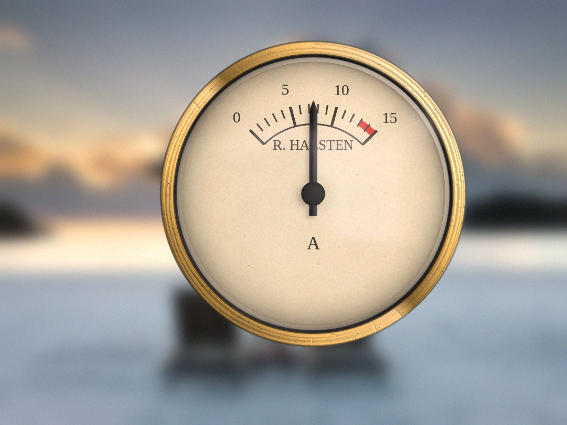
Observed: 7.5 A
